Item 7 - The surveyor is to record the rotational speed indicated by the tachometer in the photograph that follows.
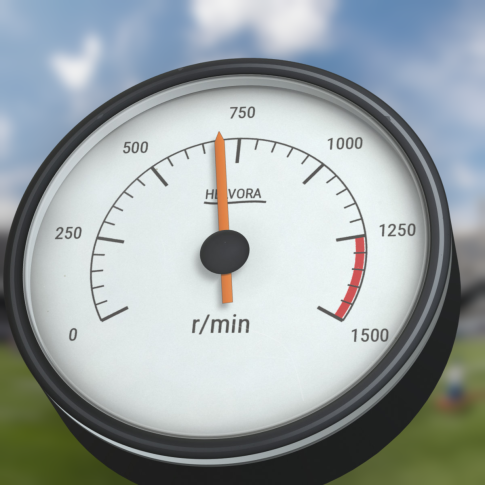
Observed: 700 rpm
